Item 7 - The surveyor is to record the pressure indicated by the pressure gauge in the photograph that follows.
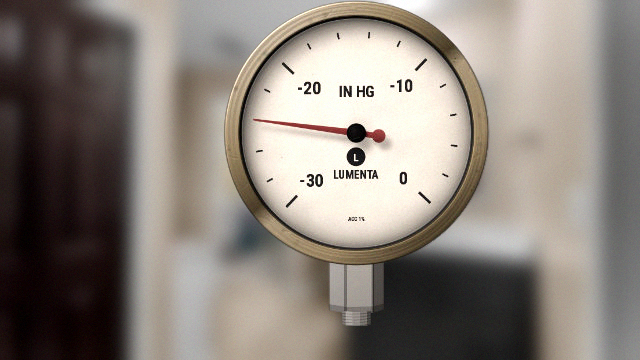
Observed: -24 inHg
